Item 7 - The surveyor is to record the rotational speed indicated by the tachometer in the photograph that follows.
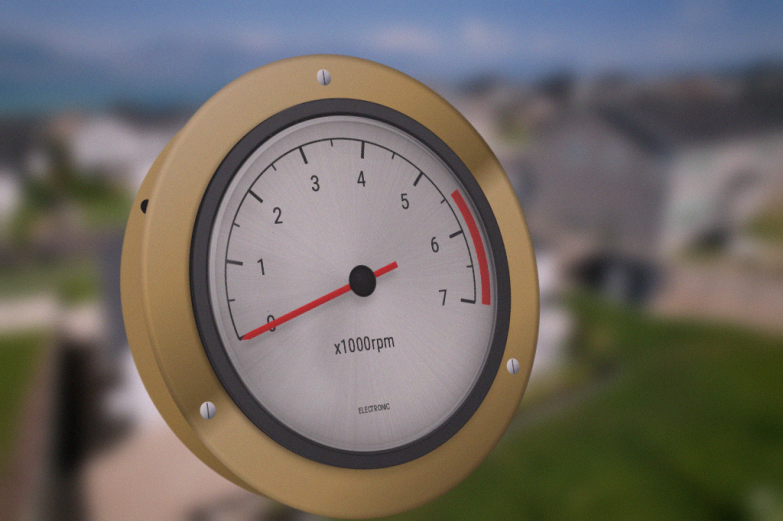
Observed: 0 rpm
